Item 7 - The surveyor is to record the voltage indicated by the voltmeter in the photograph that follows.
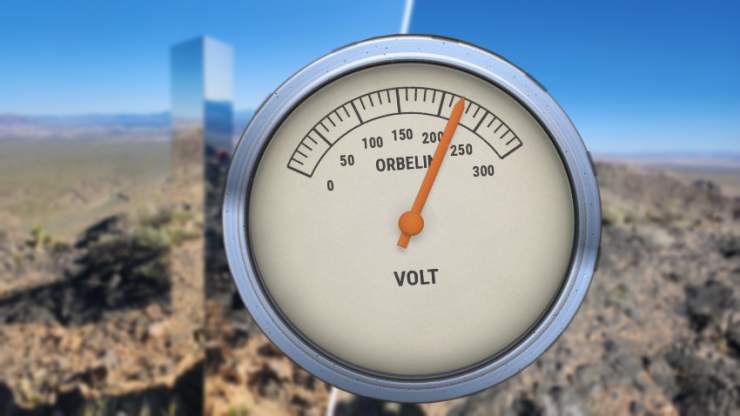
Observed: 220 V
